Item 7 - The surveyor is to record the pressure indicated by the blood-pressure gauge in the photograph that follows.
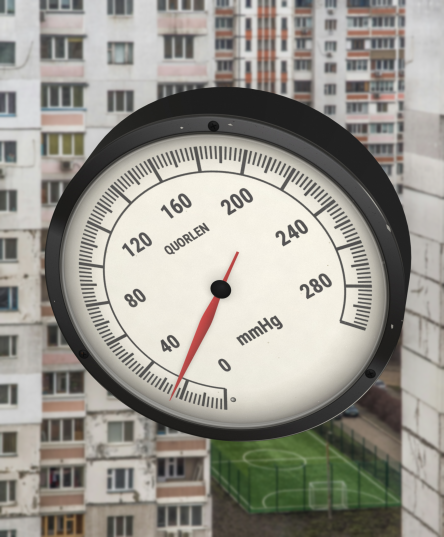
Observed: 24 mmHg
